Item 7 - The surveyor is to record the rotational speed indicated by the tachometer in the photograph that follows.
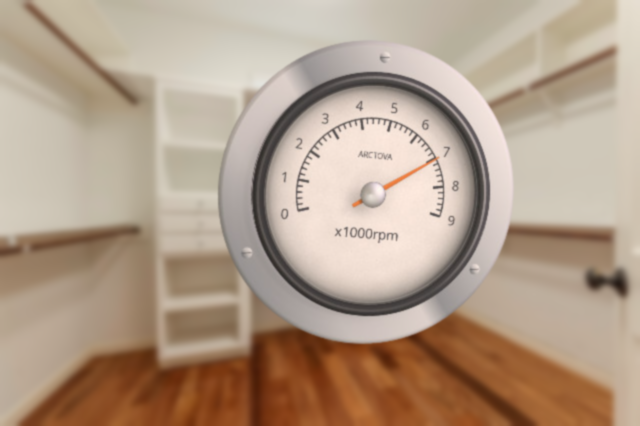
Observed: 7000 rpm
